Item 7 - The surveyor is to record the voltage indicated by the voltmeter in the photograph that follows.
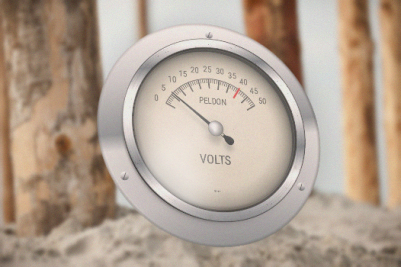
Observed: 5 V
